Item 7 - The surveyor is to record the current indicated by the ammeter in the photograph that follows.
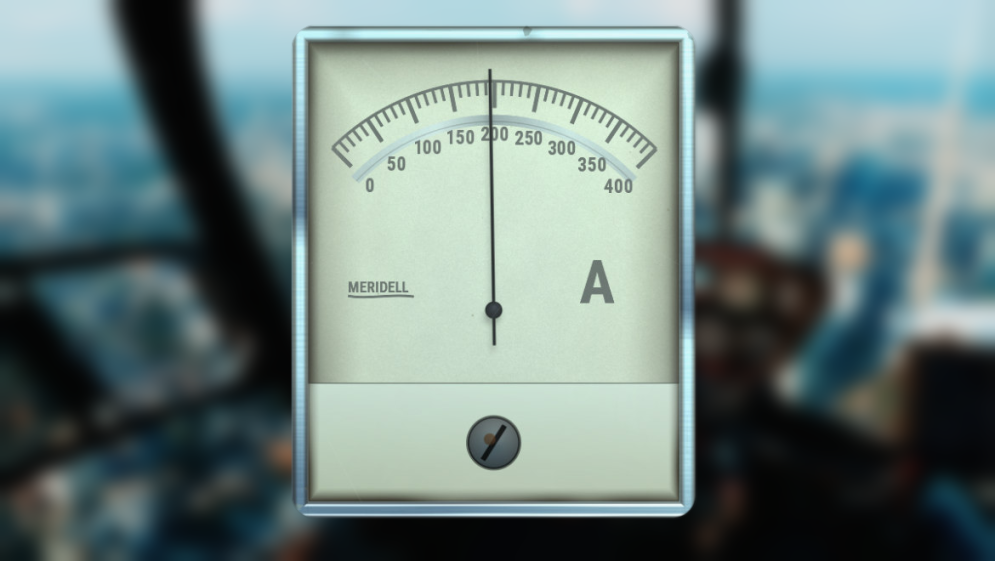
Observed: 195 A
